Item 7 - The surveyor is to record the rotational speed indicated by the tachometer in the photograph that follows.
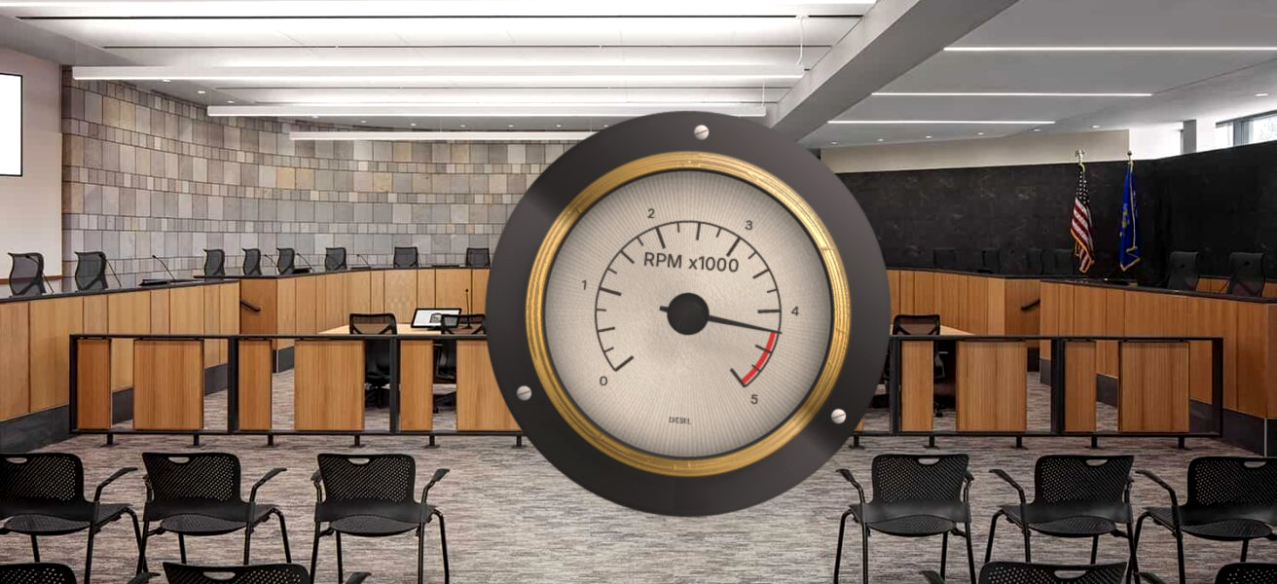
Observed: 4250 rpm
